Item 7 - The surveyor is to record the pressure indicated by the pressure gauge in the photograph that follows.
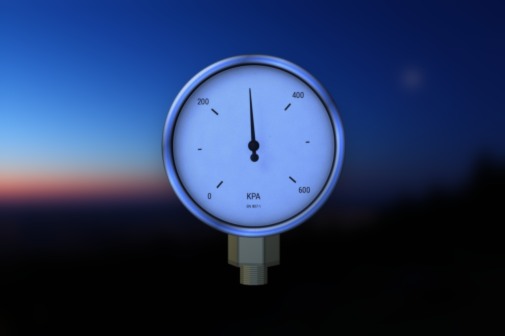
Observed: 300 kPa
